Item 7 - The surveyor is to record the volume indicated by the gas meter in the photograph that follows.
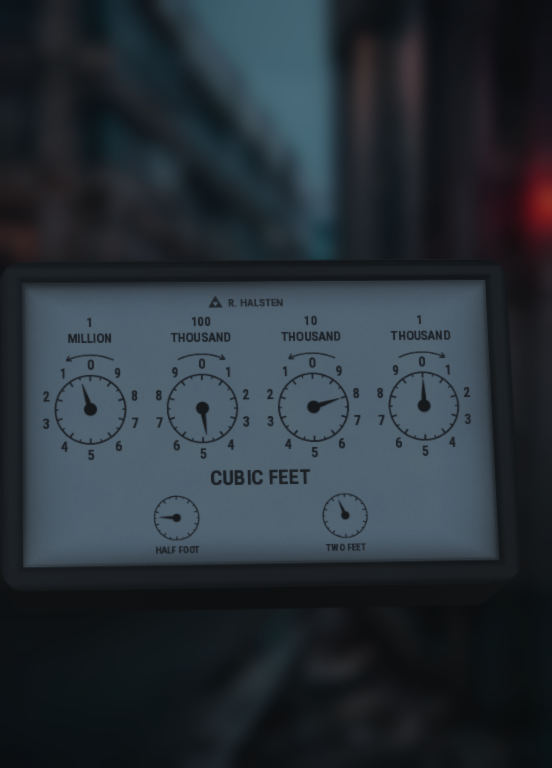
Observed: 48000 ft³
